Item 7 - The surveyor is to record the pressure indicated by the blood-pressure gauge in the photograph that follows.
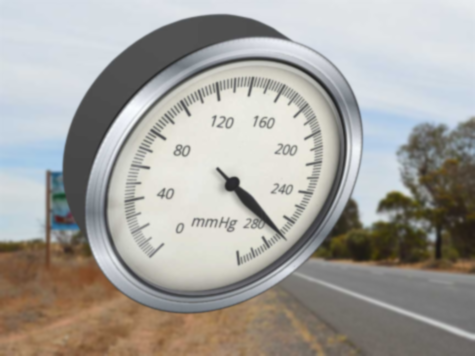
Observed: 270 mmHg
